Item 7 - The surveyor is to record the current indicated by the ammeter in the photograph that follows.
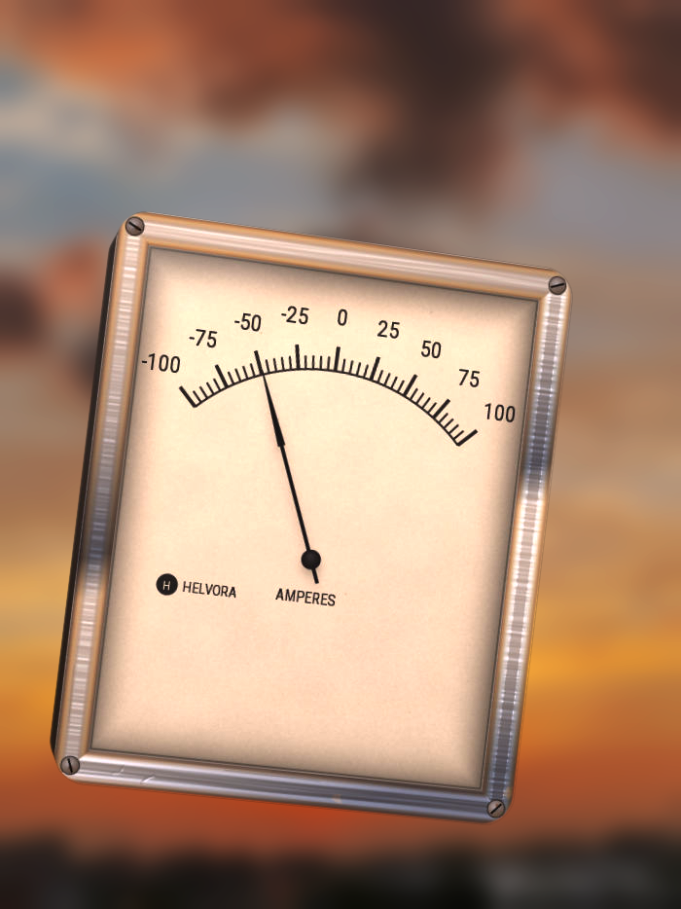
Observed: -50 A
